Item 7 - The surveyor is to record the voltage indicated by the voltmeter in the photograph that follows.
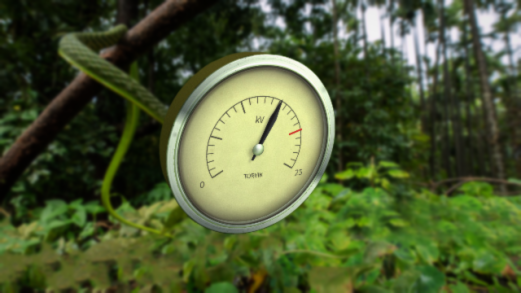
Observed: 15 kV
